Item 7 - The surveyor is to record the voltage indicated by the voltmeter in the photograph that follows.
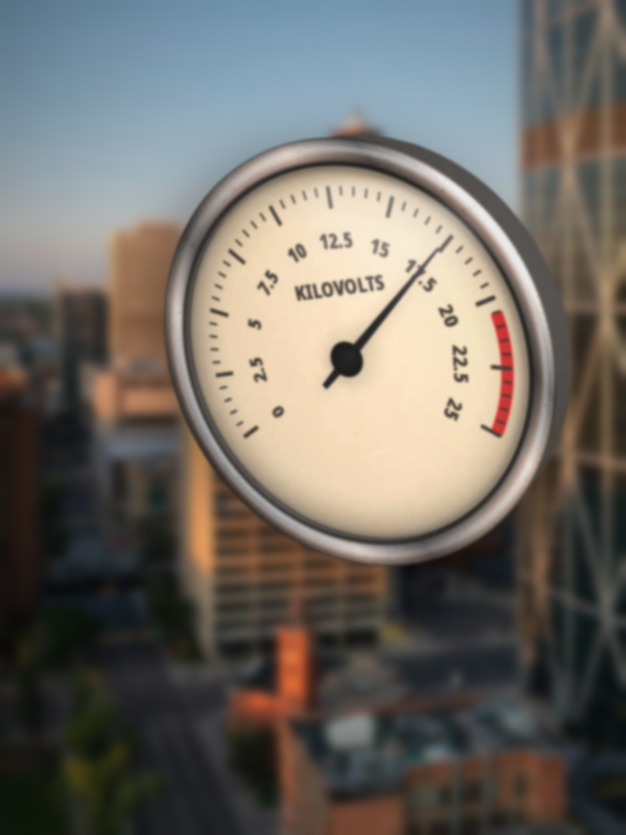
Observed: 17.5 kV
